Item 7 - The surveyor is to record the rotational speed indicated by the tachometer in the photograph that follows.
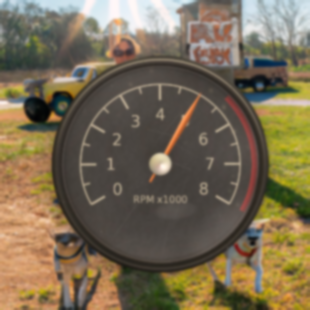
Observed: 5000 rpm
